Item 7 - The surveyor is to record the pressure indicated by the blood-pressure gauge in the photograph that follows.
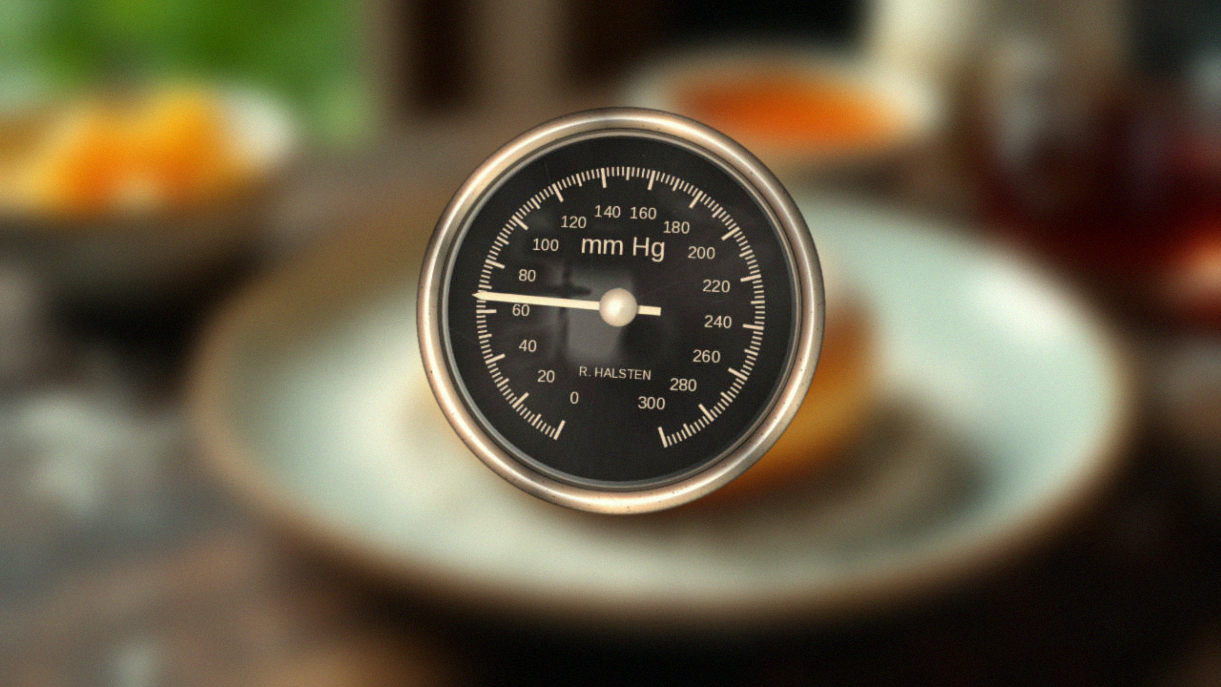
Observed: 66 mmHg
